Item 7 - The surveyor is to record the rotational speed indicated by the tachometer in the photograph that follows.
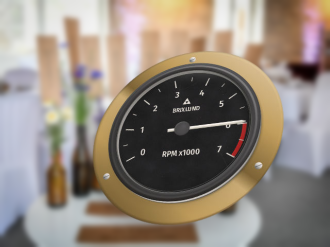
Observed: 6000 rpm
